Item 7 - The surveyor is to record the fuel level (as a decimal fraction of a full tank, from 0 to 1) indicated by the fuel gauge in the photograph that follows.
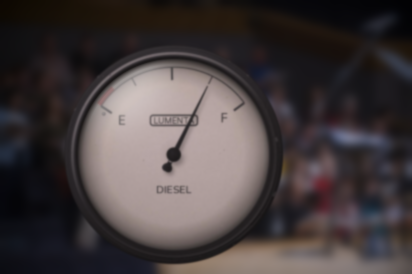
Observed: 0.75
